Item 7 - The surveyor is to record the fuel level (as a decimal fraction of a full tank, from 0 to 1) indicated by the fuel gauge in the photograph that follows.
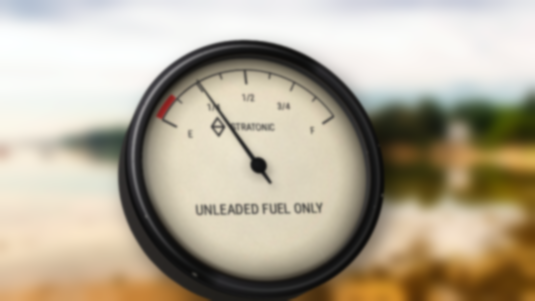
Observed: 0.25
